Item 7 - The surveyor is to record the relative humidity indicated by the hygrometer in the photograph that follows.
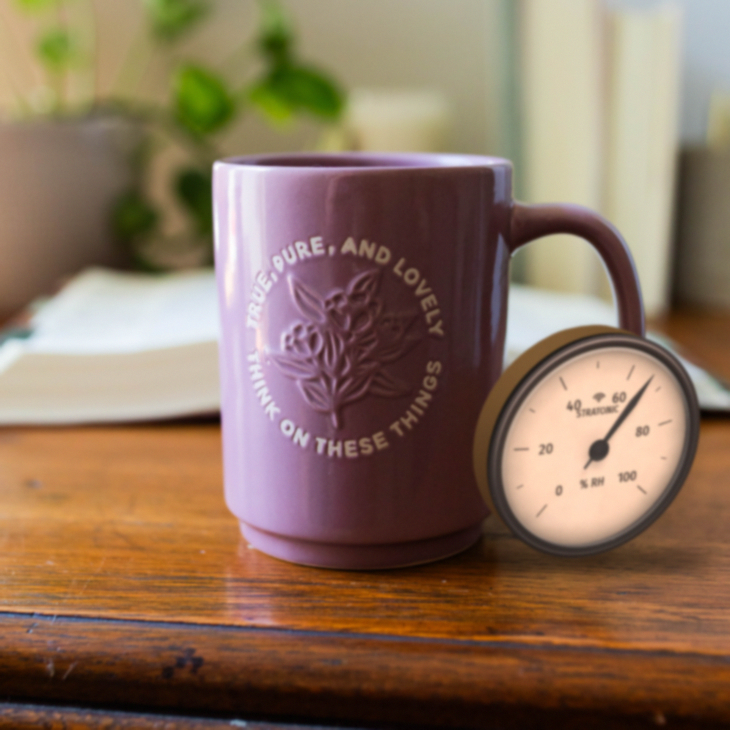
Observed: 65 %
